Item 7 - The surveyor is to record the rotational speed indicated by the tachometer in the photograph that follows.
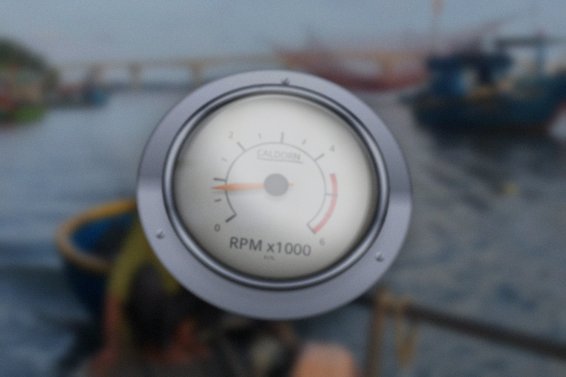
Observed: 750 rpm
